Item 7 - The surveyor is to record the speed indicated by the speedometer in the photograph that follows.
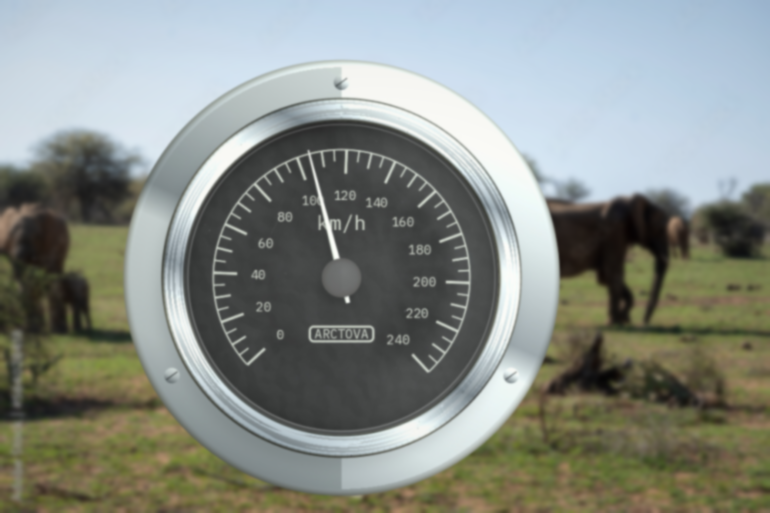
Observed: 105 km/h
